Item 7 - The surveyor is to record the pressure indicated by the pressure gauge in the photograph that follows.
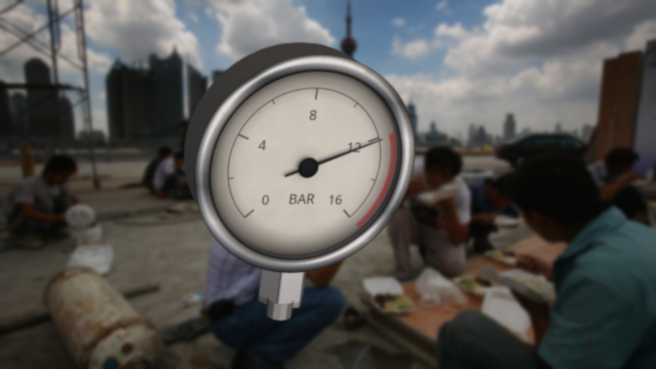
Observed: 12 bar
